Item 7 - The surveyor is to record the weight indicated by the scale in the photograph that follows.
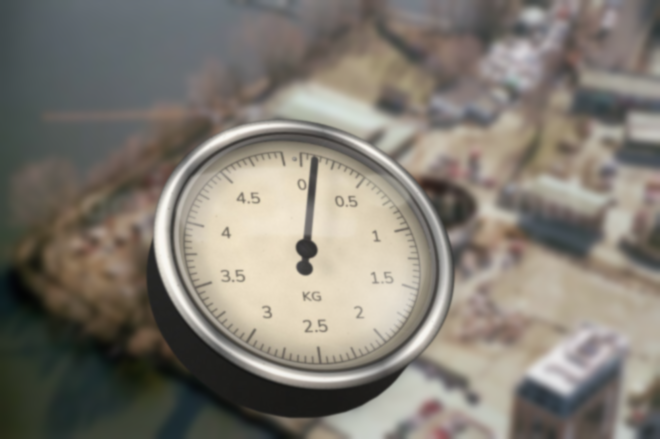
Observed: 0.1 kg
